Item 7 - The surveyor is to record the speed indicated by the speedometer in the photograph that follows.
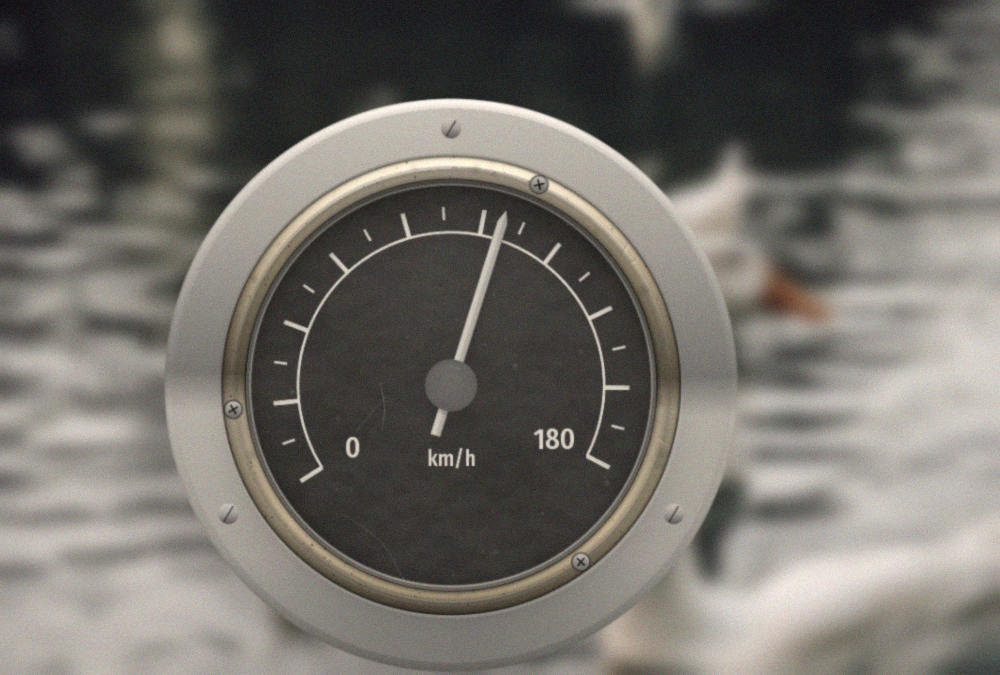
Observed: 105 km/h
